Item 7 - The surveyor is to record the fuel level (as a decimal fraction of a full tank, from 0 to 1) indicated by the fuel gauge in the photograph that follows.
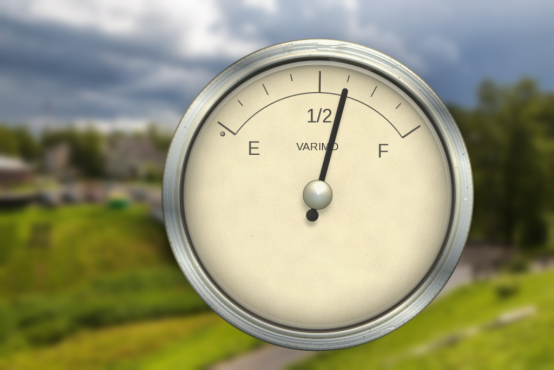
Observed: 0.625
